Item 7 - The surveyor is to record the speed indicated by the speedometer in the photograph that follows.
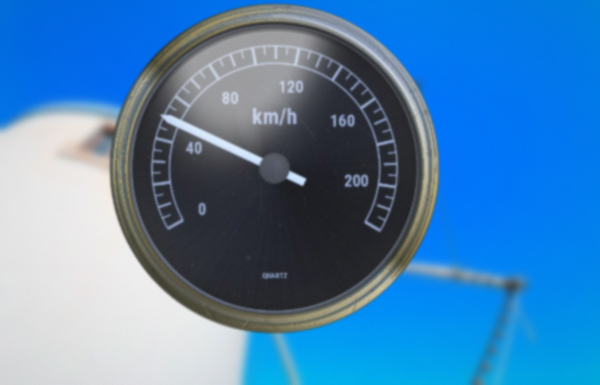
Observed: 50 km/h
